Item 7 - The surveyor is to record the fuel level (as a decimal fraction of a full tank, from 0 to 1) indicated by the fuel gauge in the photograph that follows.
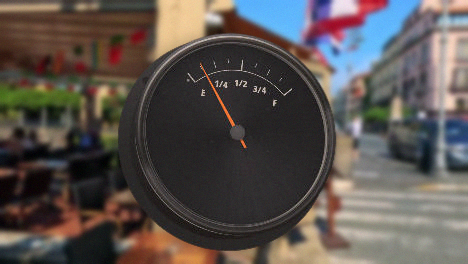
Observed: 0.125
